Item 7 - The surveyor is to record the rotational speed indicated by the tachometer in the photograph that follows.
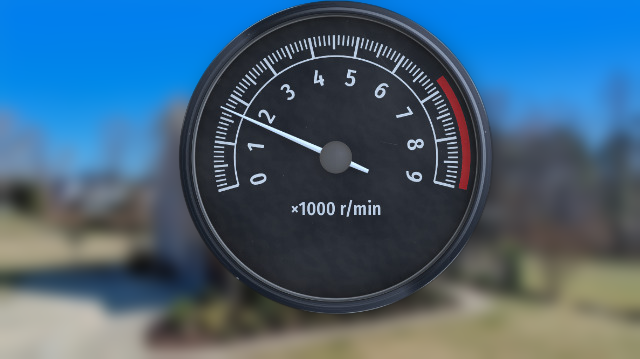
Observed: 1700 rpm
